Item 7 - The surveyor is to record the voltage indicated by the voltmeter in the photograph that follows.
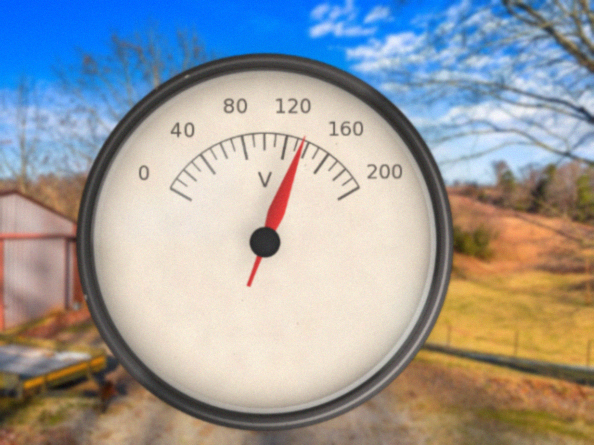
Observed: 135 V
